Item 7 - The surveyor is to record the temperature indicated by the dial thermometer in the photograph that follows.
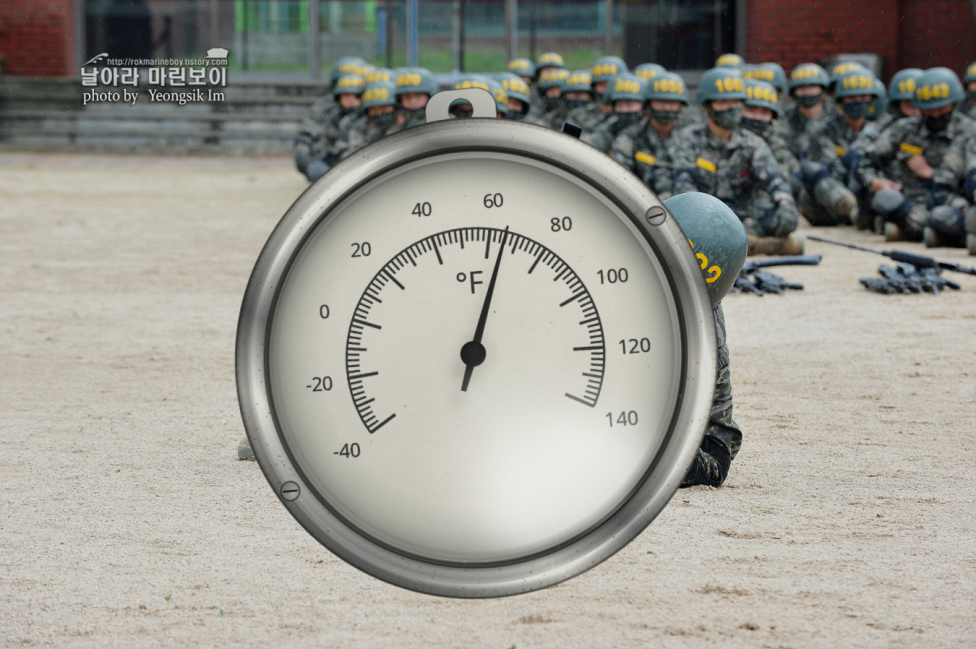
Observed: 66 °F
